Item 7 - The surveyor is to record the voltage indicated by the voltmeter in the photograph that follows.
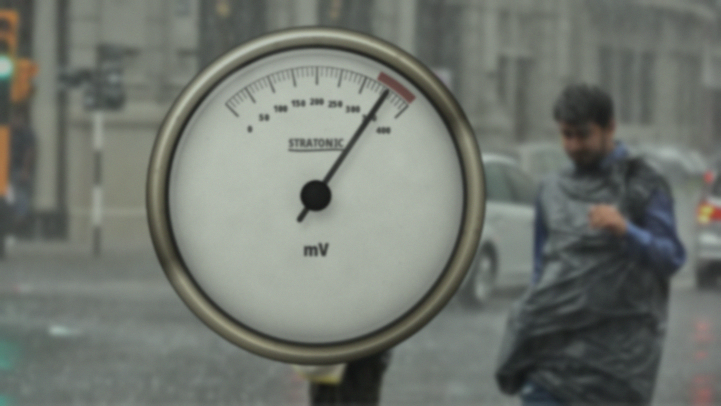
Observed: 350 mV
